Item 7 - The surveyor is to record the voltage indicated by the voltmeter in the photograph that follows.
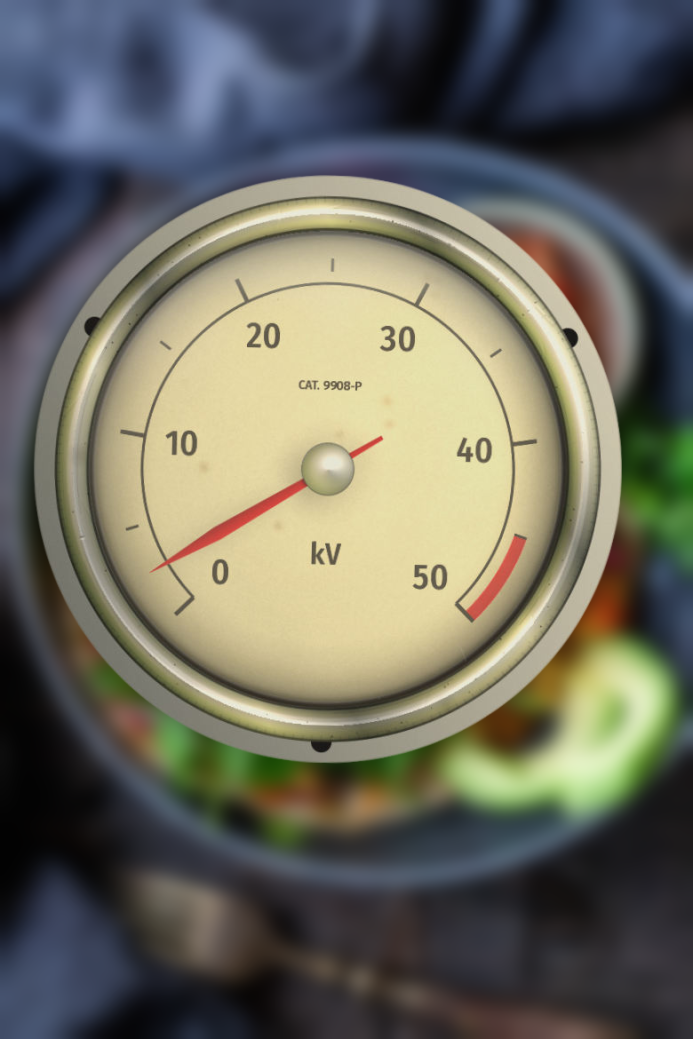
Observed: 2.5 kV
